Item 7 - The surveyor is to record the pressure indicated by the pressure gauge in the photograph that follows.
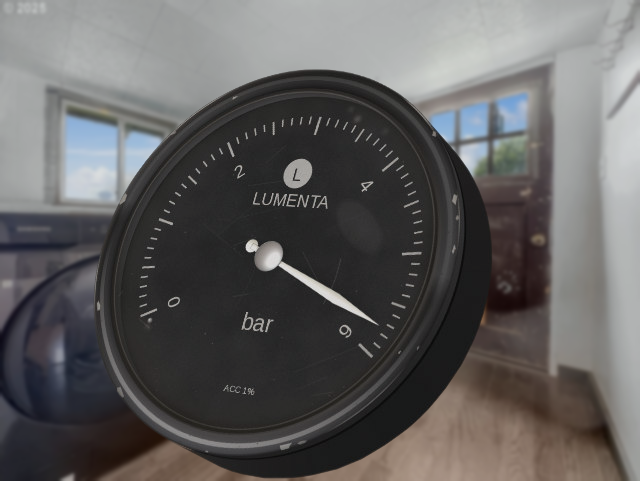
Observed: 5.75 bar
